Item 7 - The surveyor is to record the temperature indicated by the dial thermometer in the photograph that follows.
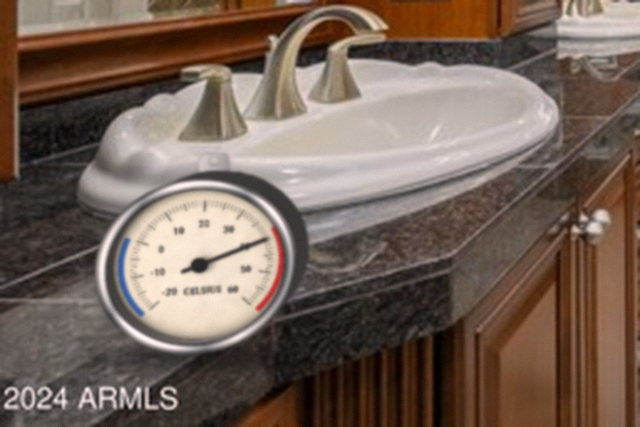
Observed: 40 °C
